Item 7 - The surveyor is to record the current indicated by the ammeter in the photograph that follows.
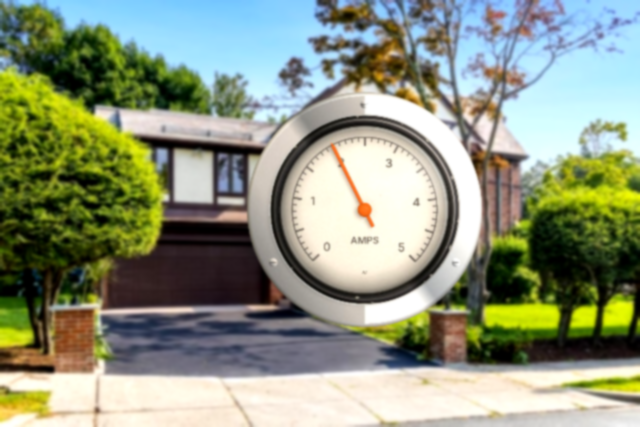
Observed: 2 A
